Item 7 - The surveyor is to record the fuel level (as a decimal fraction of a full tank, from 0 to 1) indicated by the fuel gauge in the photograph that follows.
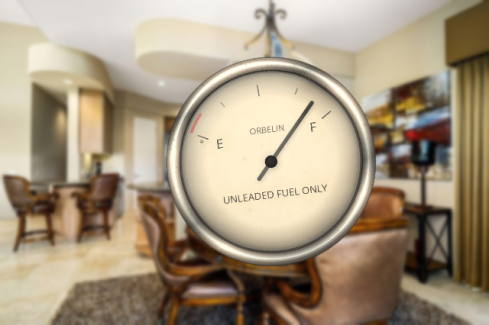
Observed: 0.875
